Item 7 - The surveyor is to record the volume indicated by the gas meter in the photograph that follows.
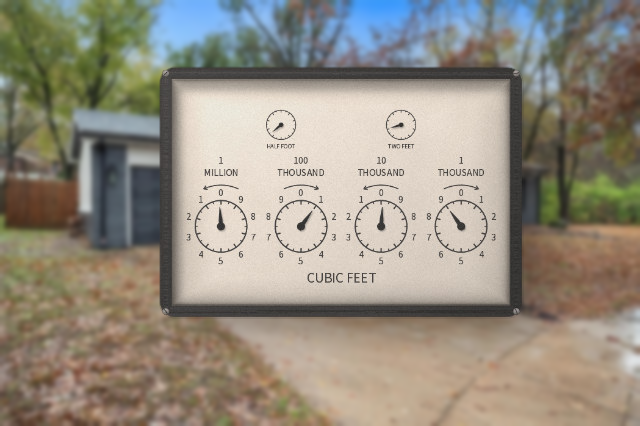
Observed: 9900 ft³
